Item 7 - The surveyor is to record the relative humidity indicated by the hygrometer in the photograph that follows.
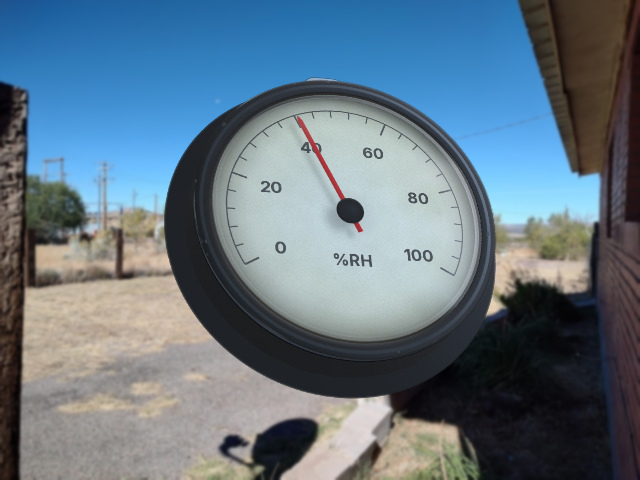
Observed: 40 %
